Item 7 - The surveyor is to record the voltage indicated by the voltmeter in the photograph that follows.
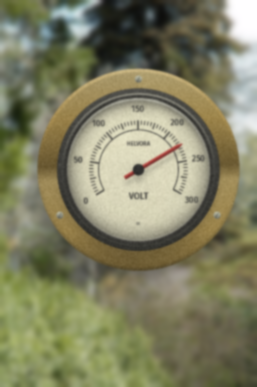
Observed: 225 V
